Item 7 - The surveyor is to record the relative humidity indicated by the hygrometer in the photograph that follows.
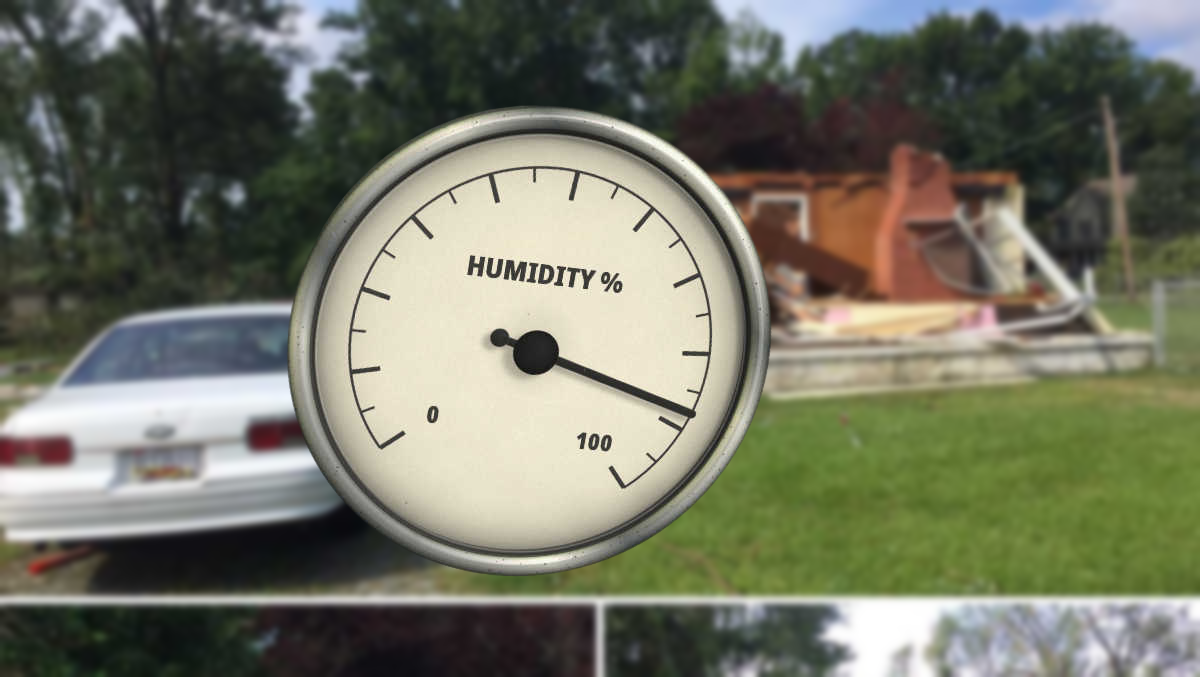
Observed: 87.5 %
